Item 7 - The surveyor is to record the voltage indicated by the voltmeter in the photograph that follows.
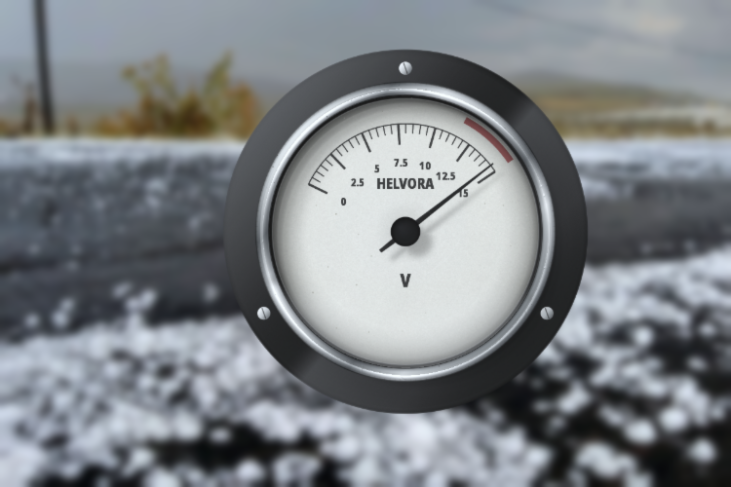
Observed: 14.5 V
